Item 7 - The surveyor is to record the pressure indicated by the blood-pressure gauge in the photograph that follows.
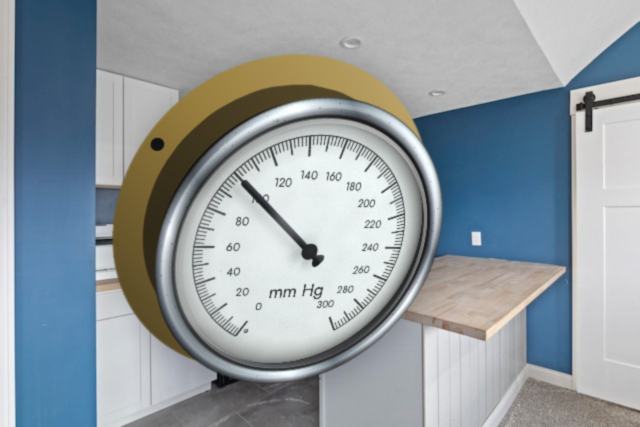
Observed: 100 mmHg
